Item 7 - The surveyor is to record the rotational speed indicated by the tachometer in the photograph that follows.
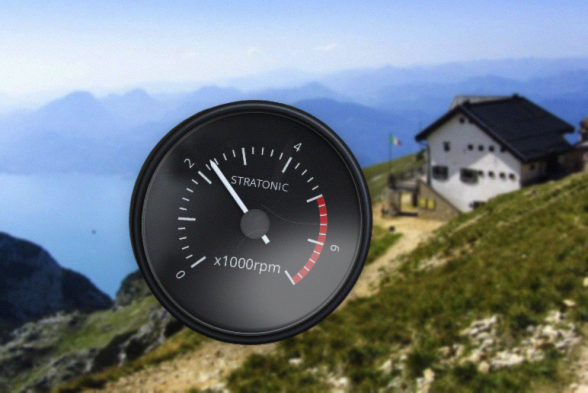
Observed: 2300 rpm
